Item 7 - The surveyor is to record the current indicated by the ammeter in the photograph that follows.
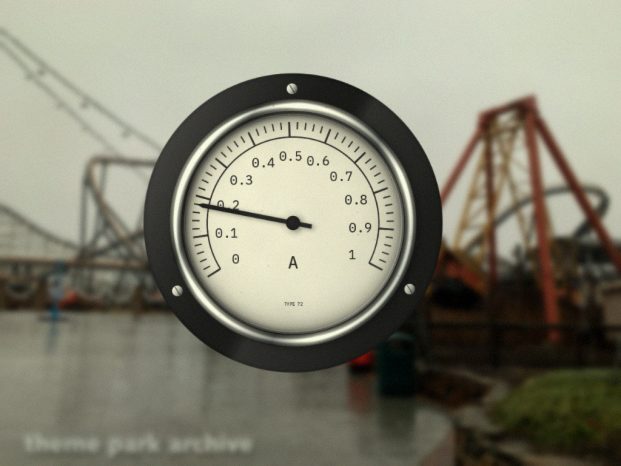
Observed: 0.18 A
